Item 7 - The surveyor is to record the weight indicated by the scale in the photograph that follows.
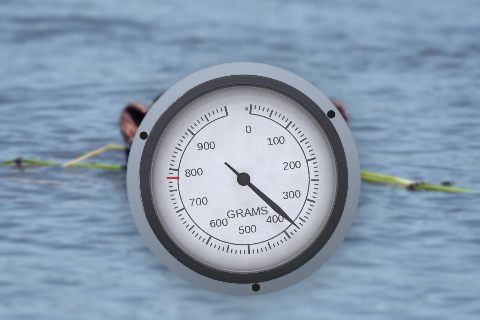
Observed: 370 g
